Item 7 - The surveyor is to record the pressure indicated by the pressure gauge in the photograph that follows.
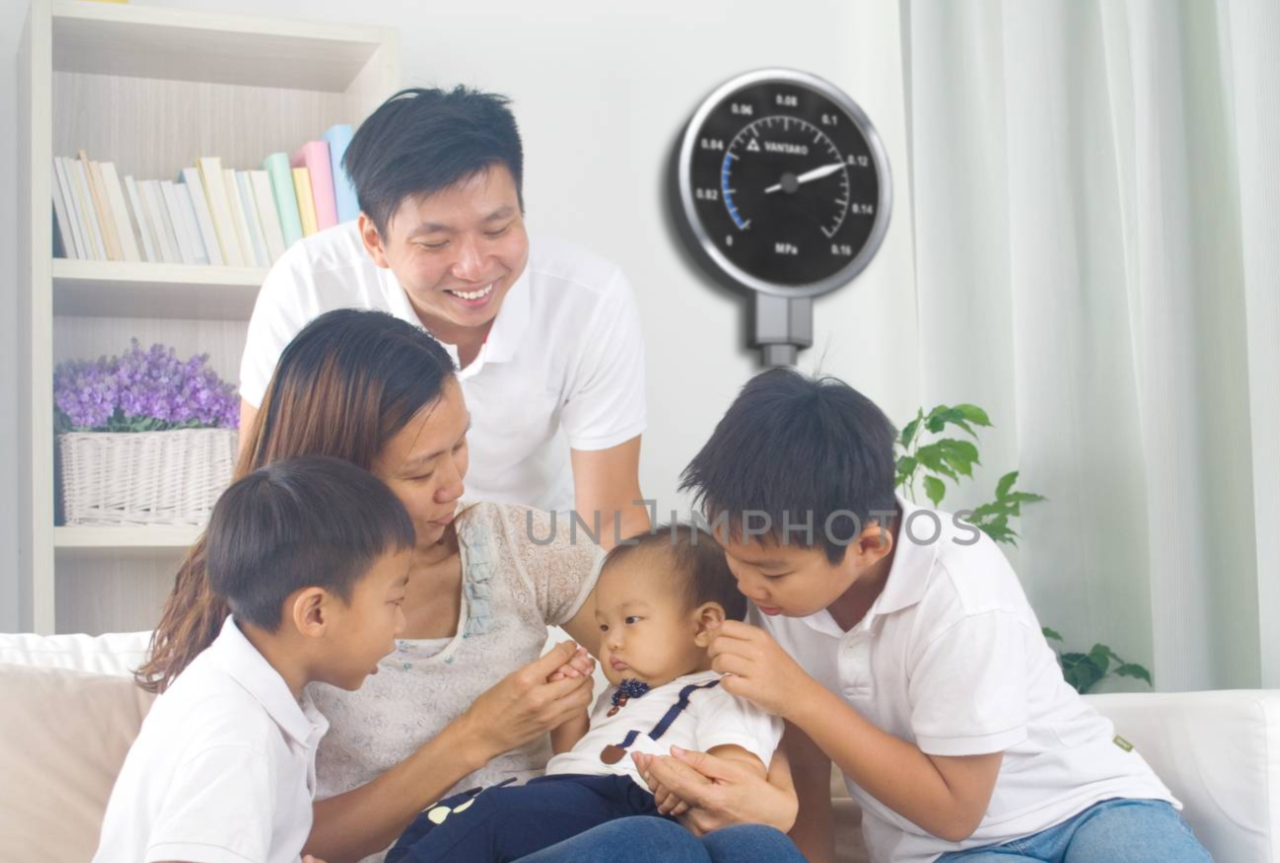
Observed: 0.12 MPa
